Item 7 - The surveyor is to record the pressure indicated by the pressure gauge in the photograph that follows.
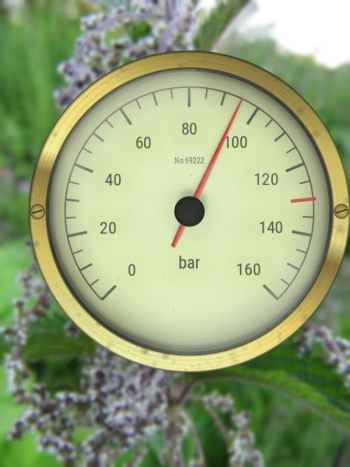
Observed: 95 bar
